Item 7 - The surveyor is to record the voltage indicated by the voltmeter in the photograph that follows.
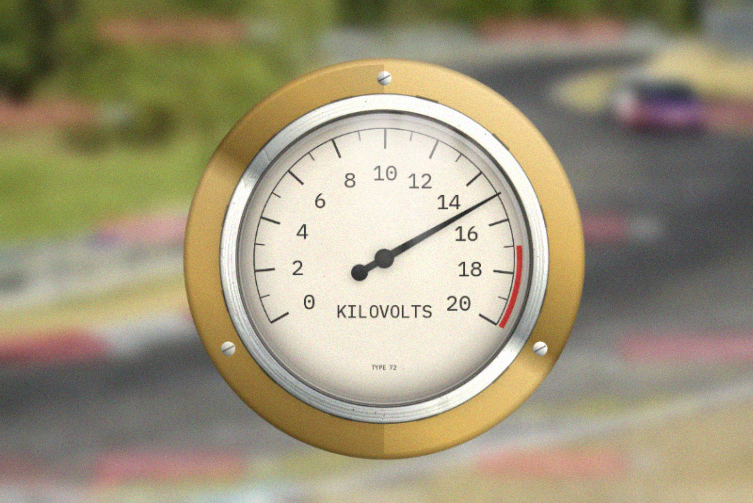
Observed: 15 kV
